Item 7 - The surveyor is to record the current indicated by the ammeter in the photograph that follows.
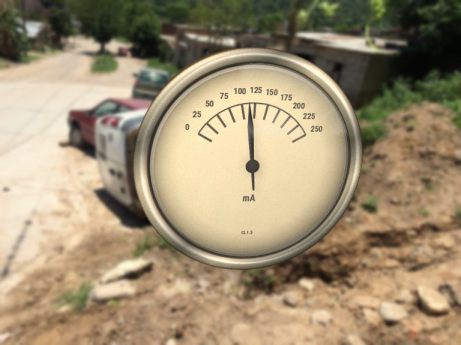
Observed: 112.5 mA
